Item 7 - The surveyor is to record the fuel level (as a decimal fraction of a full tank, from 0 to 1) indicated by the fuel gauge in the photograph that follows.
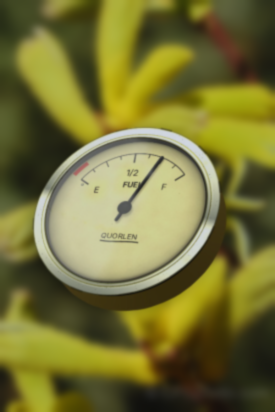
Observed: 0.75
